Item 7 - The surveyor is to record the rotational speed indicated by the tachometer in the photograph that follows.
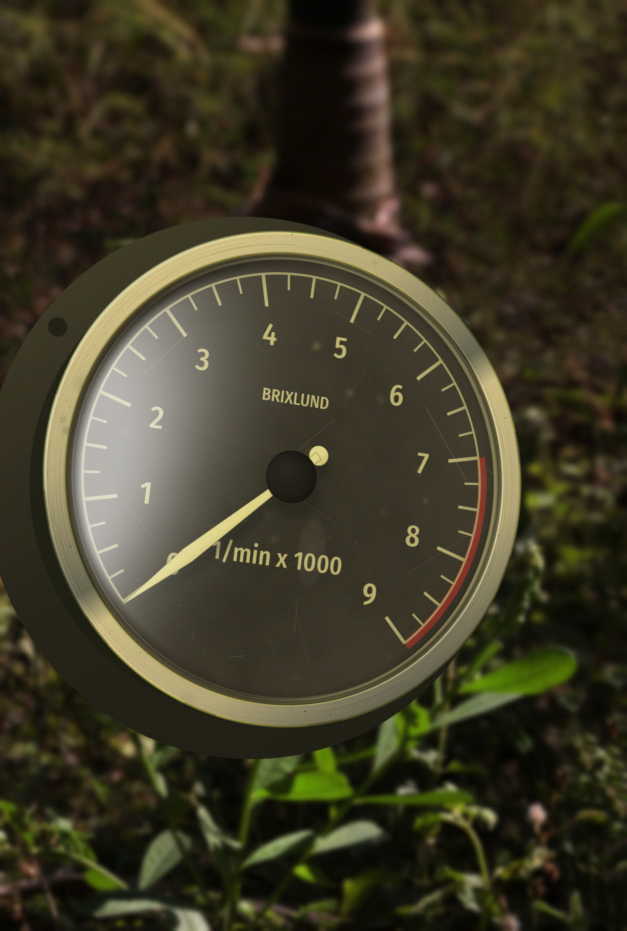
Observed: 0 rpm
